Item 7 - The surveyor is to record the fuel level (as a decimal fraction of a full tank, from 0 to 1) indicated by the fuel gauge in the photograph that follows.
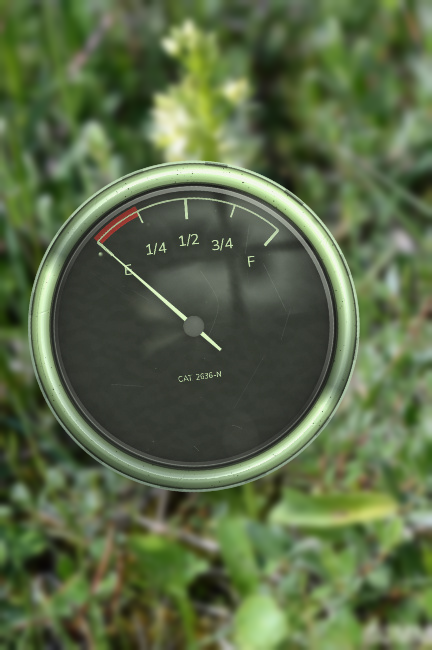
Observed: 0
